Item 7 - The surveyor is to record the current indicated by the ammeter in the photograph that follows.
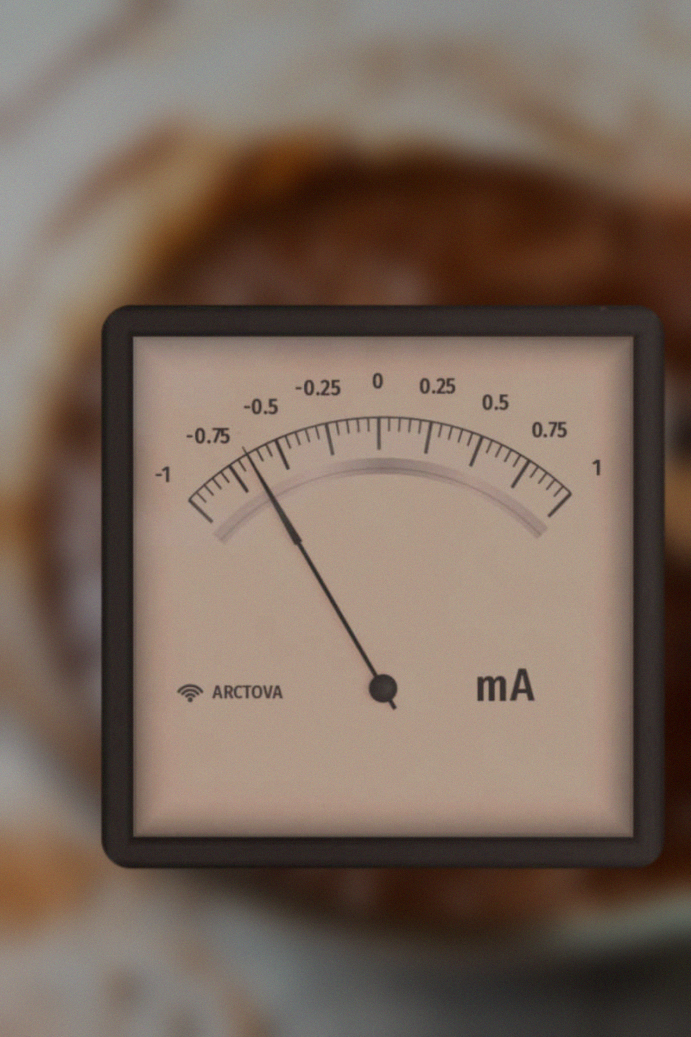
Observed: -0.65 mA
